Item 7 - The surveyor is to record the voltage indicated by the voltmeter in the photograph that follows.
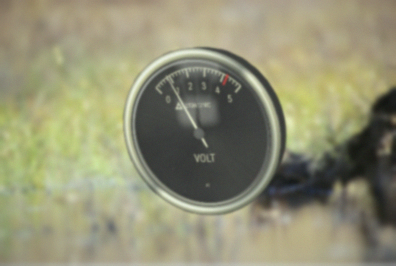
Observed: 1 V
